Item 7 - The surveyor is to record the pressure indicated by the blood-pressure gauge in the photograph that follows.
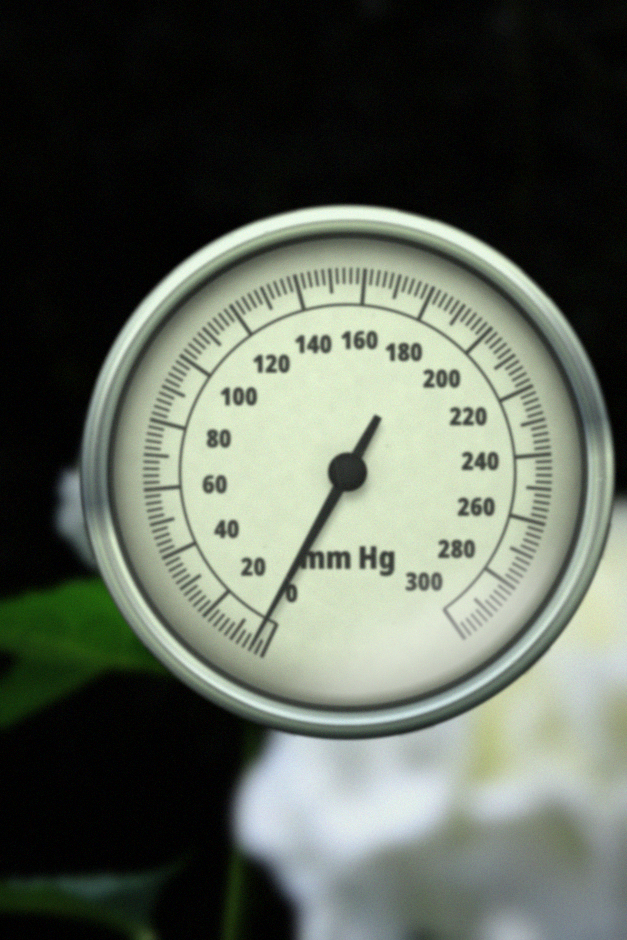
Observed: 4 mmHg
